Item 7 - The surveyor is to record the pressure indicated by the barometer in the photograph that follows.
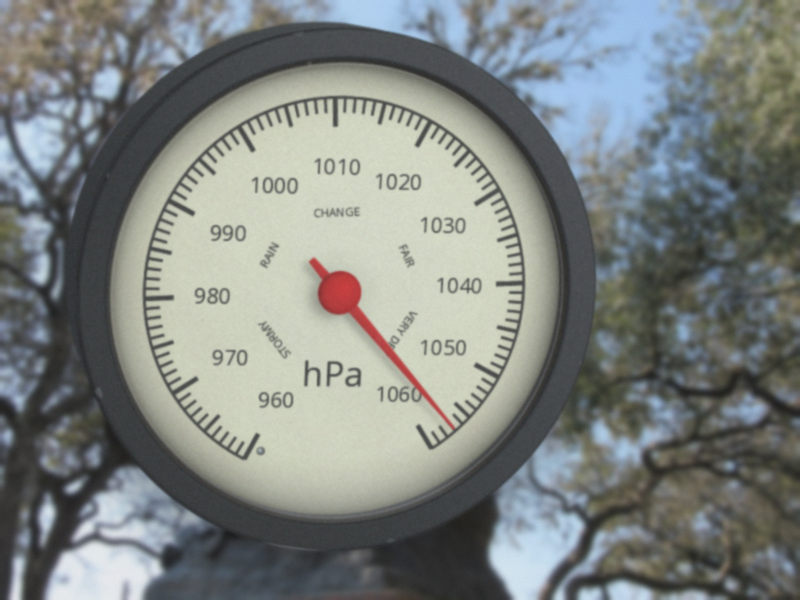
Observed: 1057 hPa
